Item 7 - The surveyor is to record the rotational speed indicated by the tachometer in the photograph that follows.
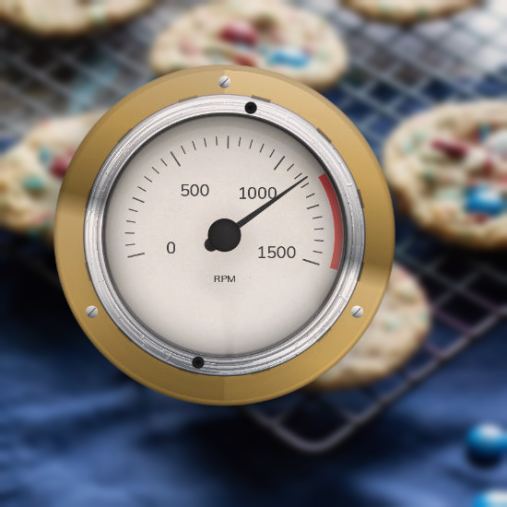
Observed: 1125 rpm
